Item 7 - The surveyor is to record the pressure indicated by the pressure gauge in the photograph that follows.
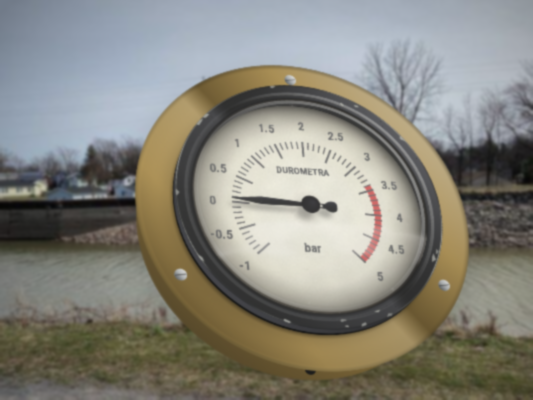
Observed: 0 bar
